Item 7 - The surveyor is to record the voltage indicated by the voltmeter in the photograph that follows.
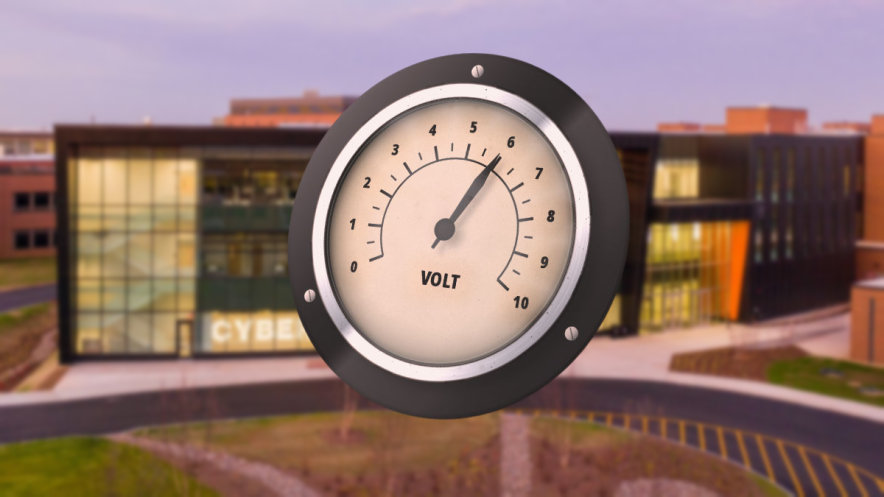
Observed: 6 V
